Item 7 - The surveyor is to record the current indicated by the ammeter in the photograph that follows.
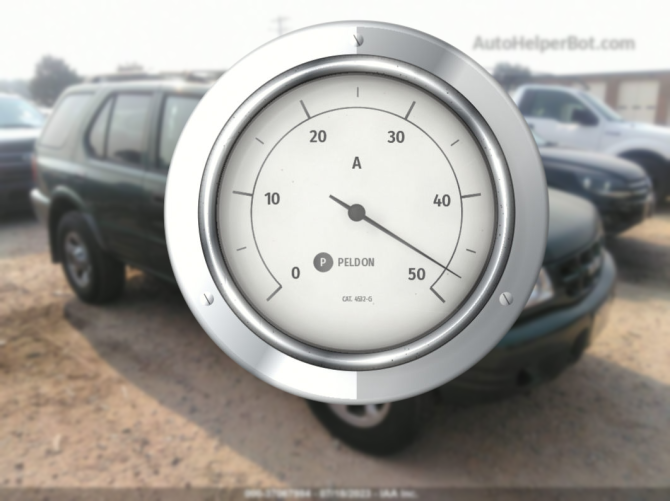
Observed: 47.5 A
